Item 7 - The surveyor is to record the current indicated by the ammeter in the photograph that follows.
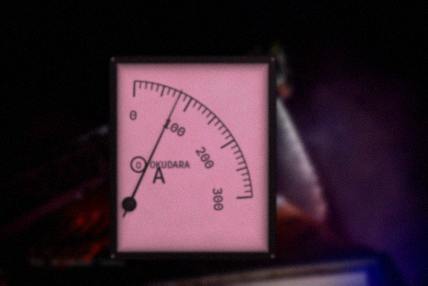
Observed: 80 A
